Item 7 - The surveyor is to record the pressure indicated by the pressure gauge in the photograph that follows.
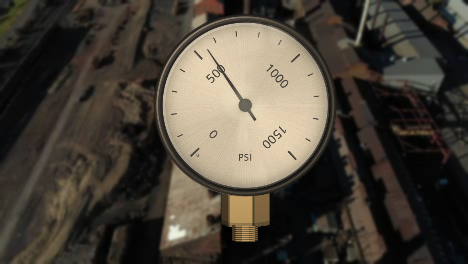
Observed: 550 psi
